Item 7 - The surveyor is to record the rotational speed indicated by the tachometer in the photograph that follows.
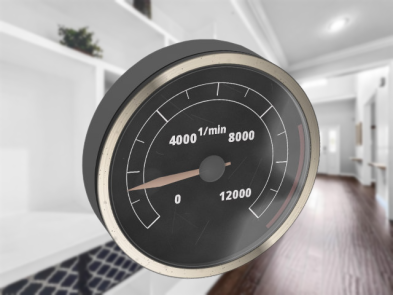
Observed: 1500 rpm
